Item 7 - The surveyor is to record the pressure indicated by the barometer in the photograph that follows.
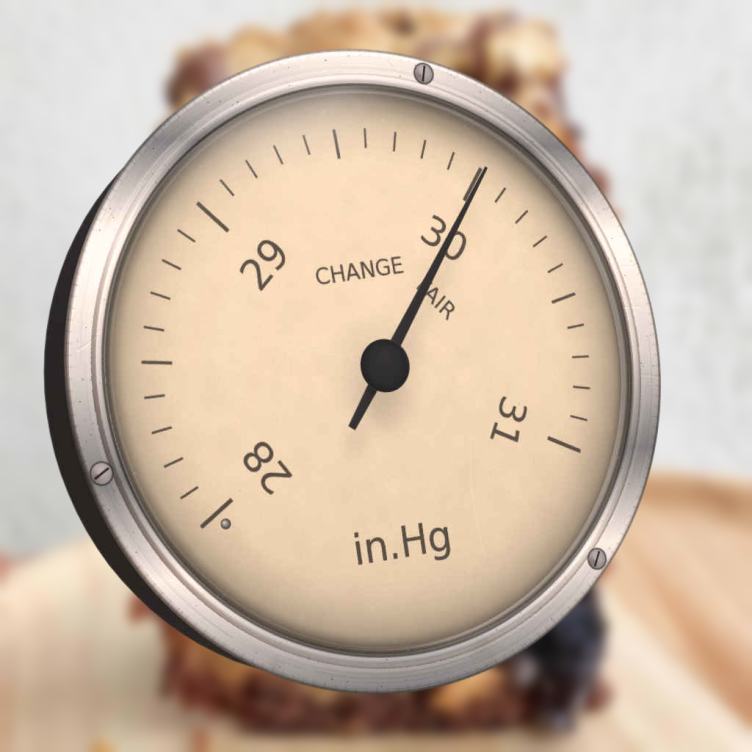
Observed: 30 inHg
